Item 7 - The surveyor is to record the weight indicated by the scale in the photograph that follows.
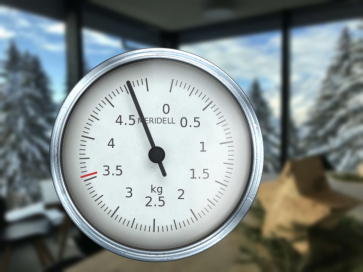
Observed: 4.8 kg
